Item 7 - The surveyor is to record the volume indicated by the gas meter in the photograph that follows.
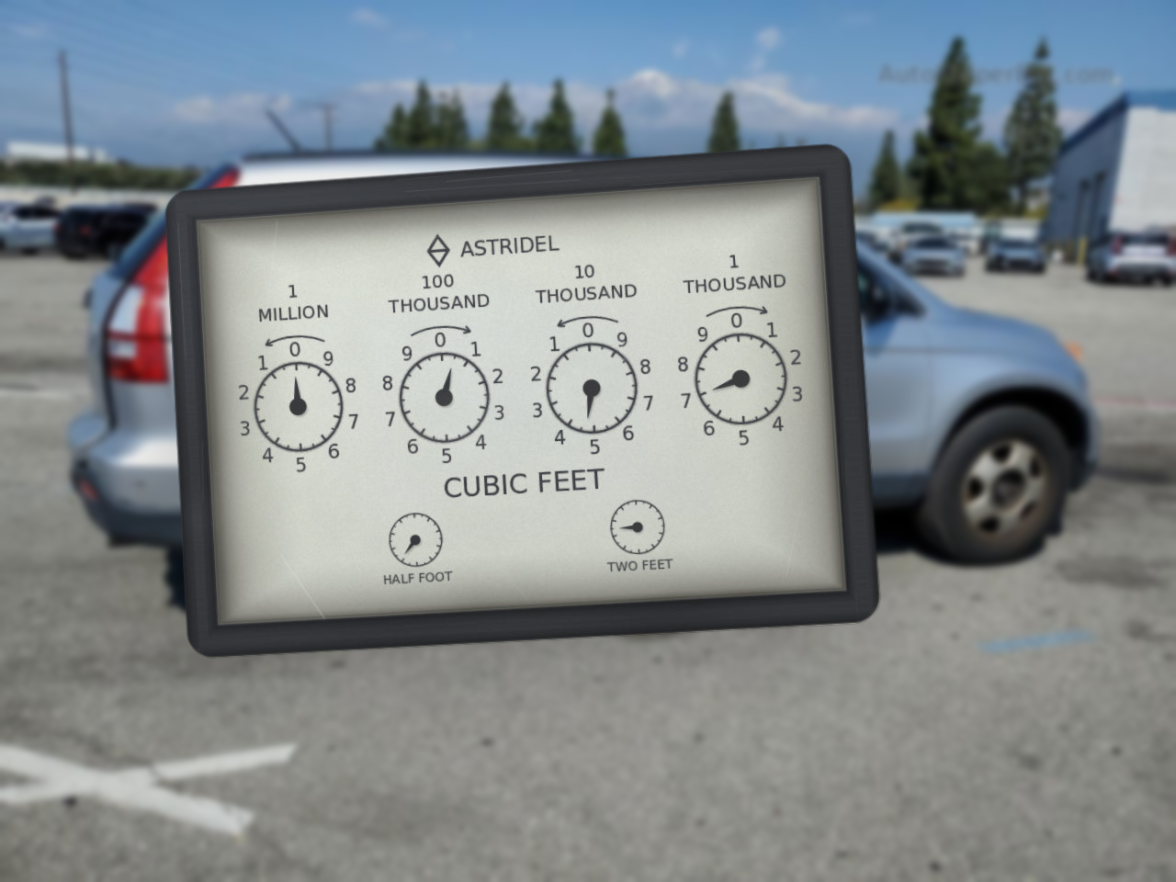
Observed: 4700 ft³
